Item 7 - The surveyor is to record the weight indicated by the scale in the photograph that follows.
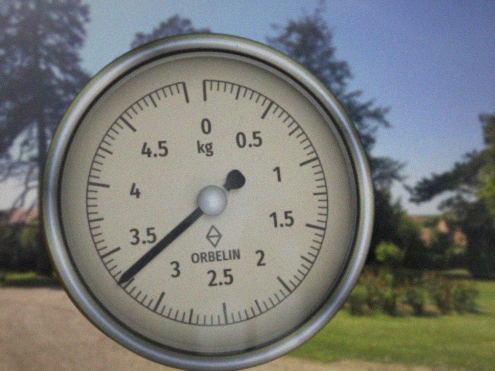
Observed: 3.3 kg
